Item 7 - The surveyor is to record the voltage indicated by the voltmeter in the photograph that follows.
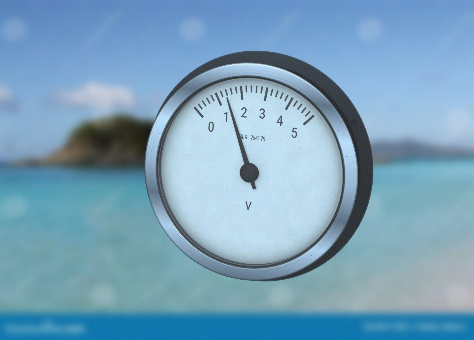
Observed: 1.4 V
